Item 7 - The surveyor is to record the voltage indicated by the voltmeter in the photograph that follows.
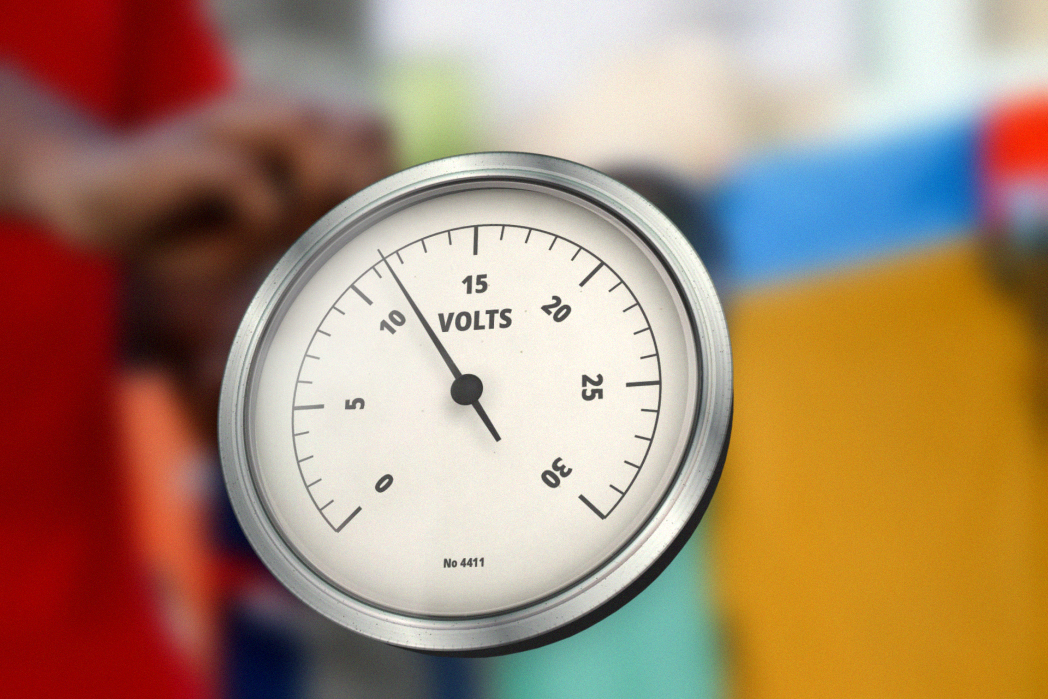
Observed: 11.5 V
